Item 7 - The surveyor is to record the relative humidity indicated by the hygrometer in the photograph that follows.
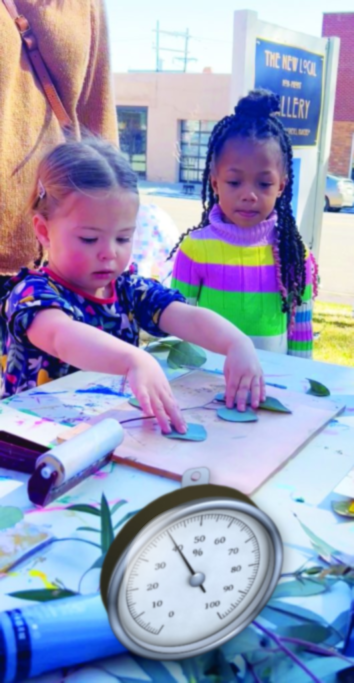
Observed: 40 %
